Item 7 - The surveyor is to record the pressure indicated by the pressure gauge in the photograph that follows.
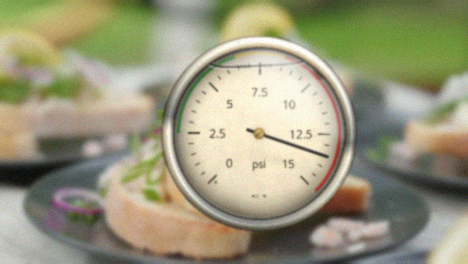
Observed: 13.5 psi
